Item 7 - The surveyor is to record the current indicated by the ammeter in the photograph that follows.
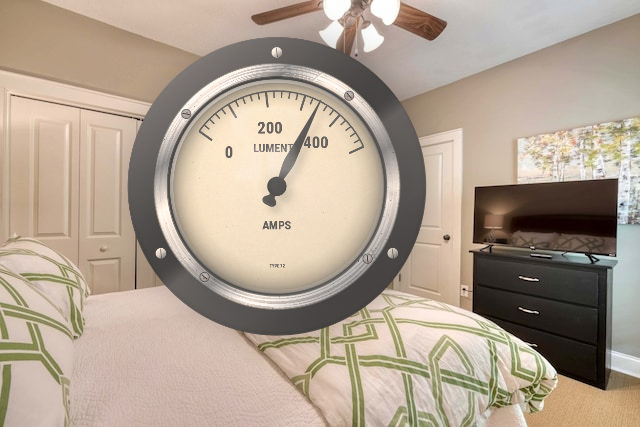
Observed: 340 A
